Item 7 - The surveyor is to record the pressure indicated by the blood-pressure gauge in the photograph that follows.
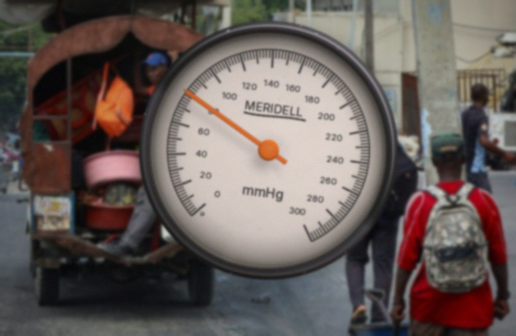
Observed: 80 mmHg
